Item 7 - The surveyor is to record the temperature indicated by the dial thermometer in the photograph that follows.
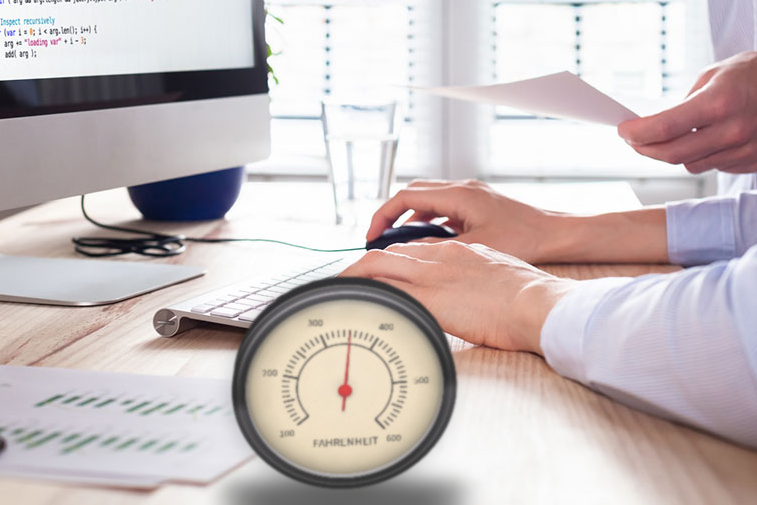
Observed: 350 °F
